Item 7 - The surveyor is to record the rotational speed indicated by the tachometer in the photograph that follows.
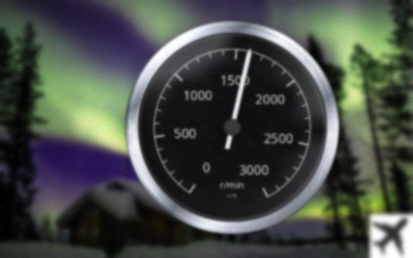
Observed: 1600 rpm
